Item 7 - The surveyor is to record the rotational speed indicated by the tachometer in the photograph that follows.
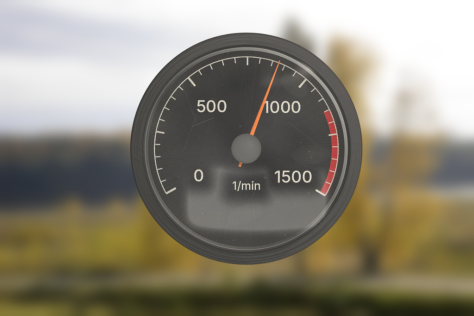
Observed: 875 rpm
